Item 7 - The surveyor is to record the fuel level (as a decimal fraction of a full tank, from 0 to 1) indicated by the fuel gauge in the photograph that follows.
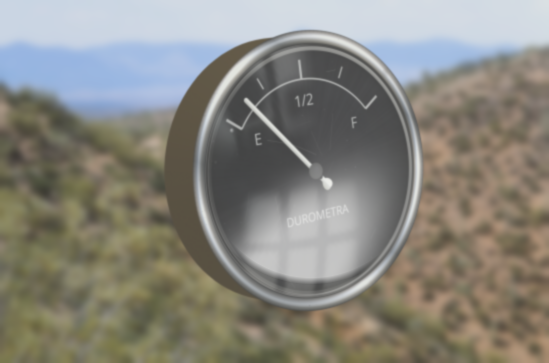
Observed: 0.125
